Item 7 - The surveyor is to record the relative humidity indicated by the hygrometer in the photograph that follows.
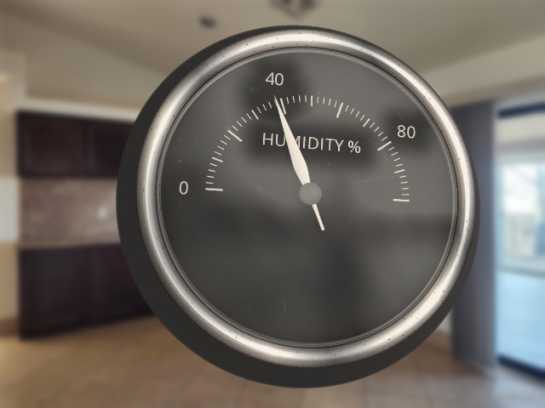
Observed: 38 %
